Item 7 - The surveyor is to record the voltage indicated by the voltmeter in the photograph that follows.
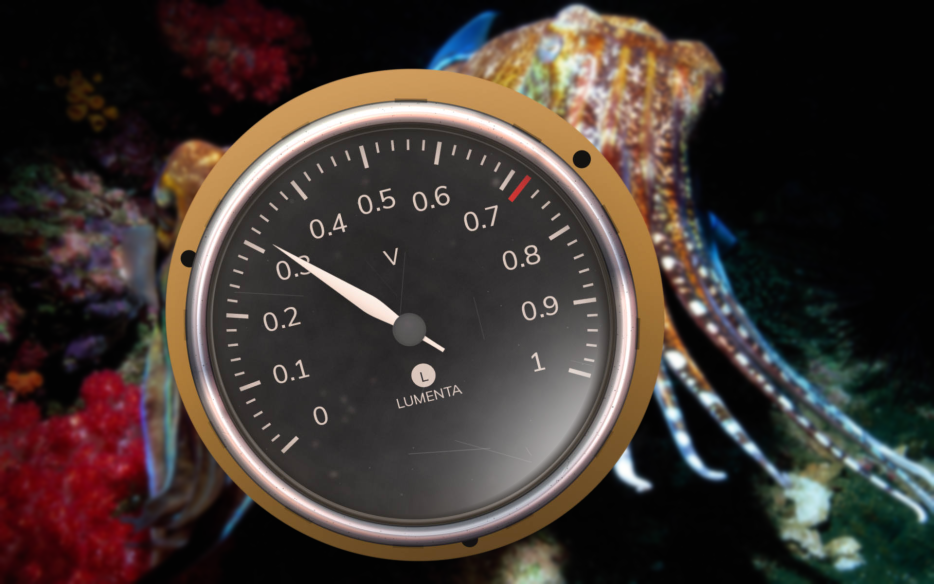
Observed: 0.32 V
